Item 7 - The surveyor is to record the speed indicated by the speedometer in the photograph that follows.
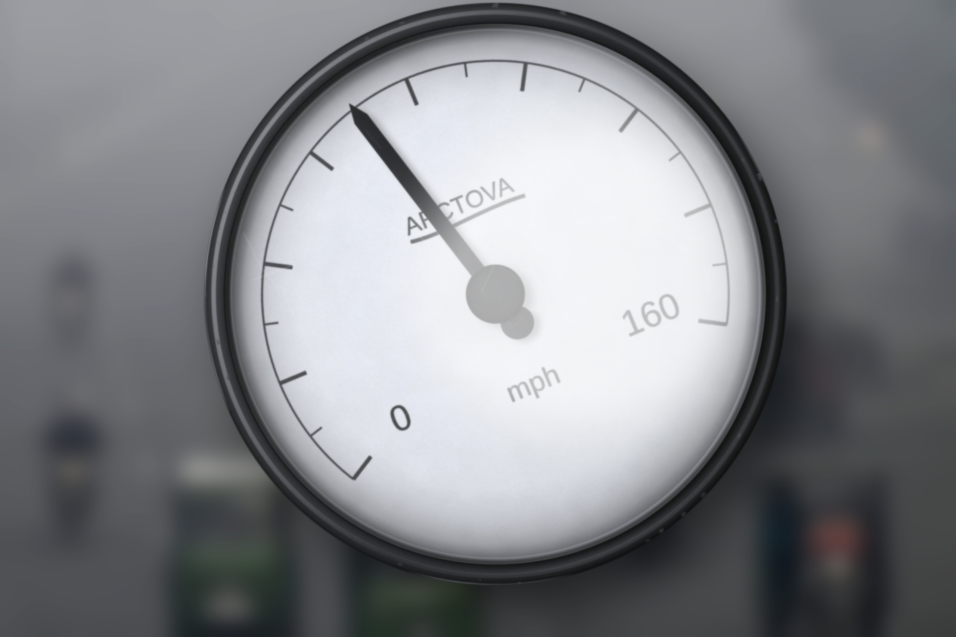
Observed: 70 mph
